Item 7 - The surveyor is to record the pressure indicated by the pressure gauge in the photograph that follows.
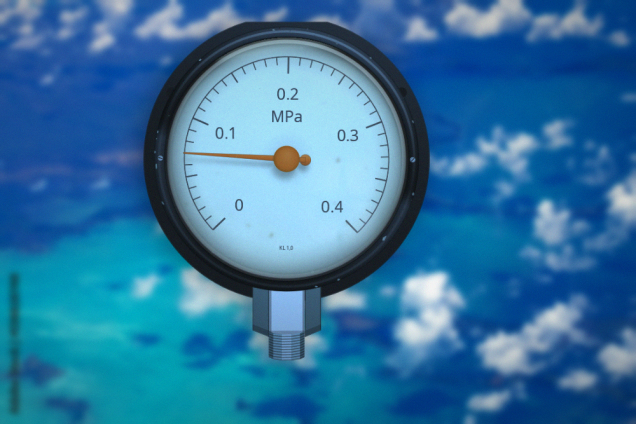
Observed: 0.07 MPa
